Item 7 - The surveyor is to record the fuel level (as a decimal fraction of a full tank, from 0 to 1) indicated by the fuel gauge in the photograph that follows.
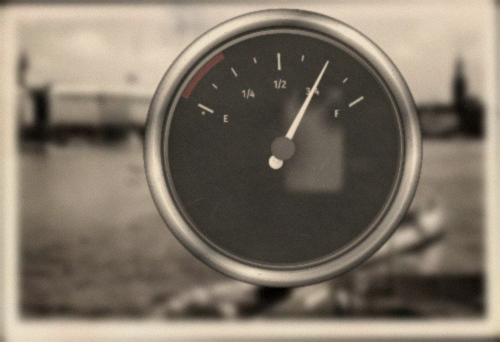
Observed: 0.75
